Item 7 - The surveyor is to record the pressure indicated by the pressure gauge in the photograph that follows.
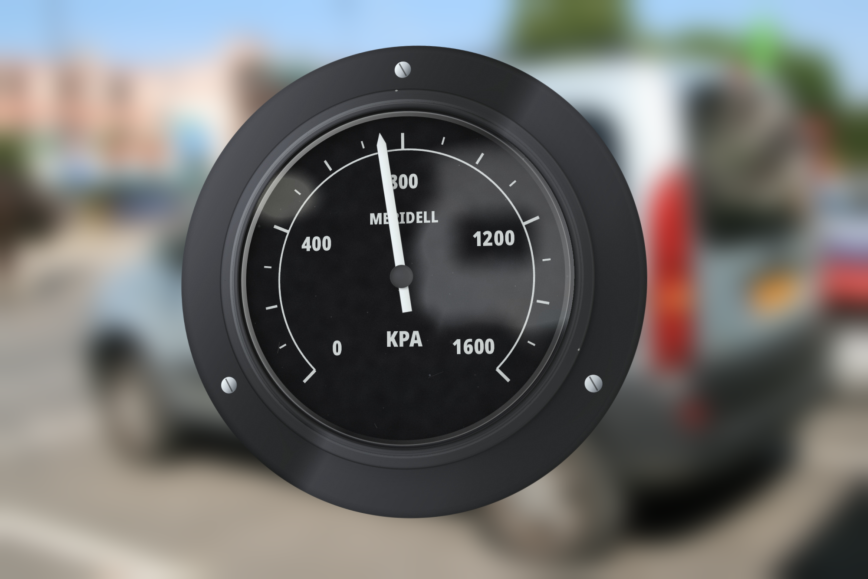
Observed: 750 kPa
